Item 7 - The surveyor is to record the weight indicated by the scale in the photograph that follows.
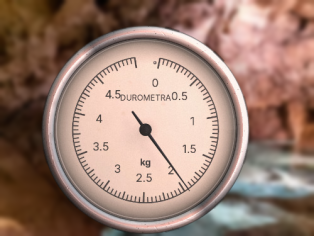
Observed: 1.95 kg
